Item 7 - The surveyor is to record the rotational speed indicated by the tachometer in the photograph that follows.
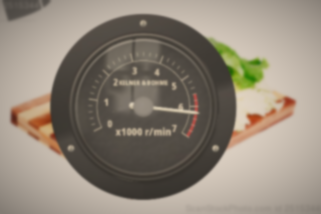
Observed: 6200 rpm
